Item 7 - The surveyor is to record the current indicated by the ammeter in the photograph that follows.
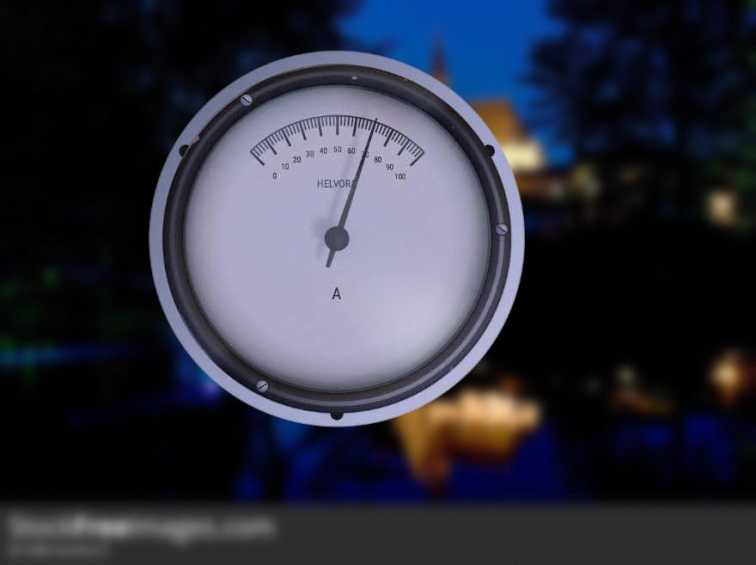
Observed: 70 A
